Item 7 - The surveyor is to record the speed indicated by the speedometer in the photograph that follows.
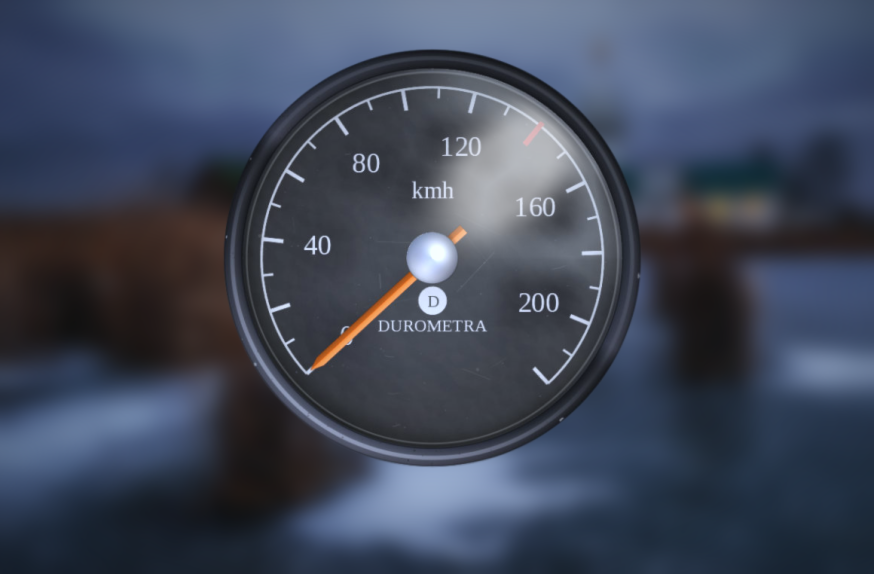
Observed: 0 km/h
